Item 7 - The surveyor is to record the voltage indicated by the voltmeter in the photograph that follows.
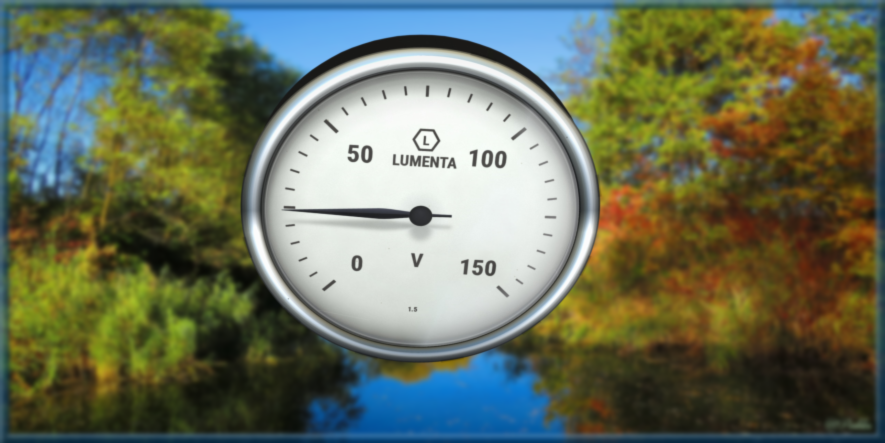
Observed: 25 V
